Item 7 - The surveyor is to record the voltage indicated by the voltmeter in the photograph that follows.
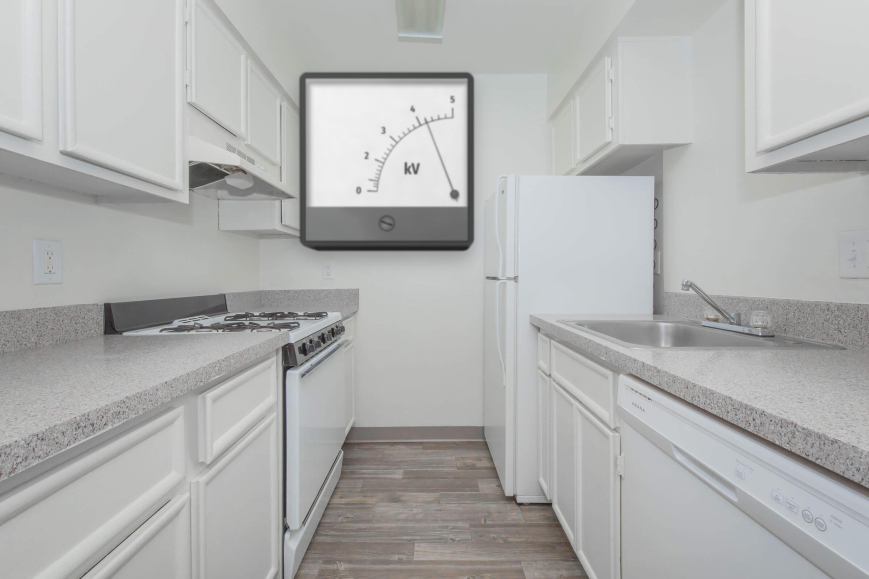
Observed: 4.2 kV
